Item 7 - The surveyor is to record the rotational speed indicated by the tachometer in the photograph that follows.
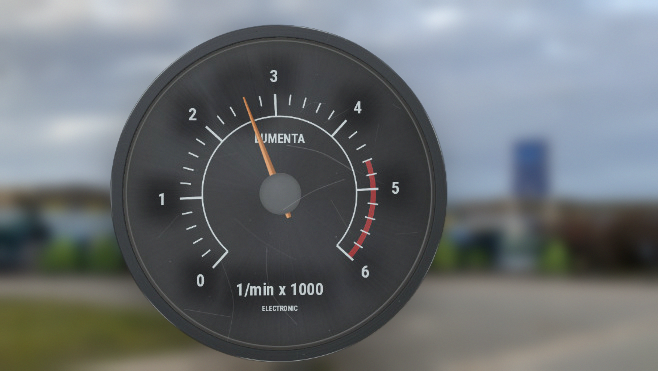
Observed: 2600 rpm
